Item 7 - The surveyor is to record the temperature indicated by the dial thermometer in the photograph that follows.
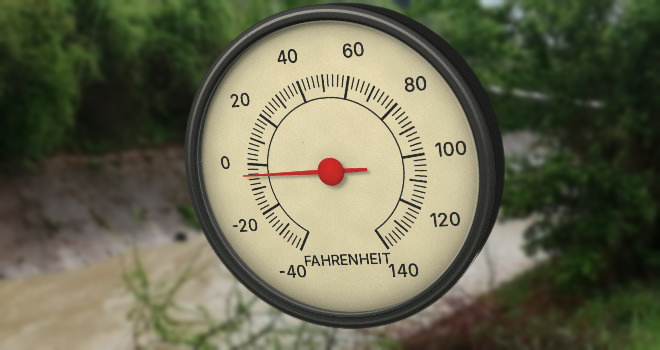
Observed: -4 °F
